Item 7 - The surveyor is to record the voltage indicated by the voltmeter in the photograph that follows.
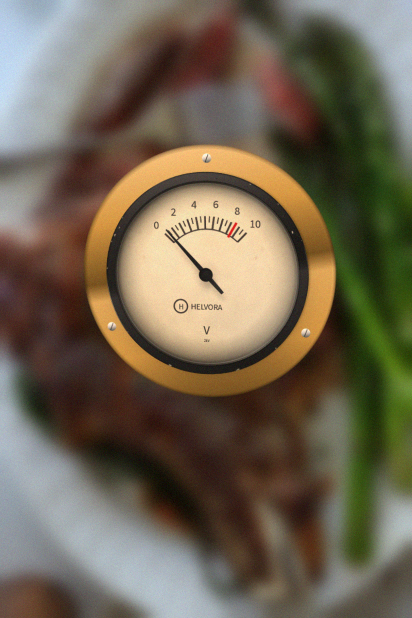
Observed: 0.5 V
